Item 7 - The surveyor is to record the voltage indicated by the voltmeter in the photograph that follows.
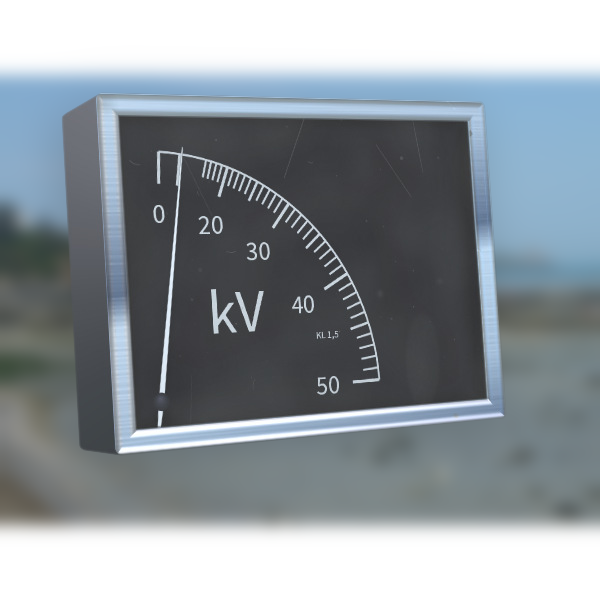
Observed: 10 kV
